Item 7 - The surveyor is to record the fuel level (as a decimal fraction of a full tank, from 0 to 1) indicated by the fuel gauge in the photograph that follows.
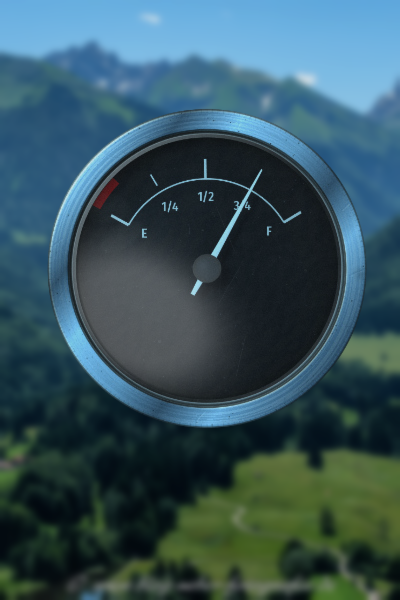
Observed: 0.75
